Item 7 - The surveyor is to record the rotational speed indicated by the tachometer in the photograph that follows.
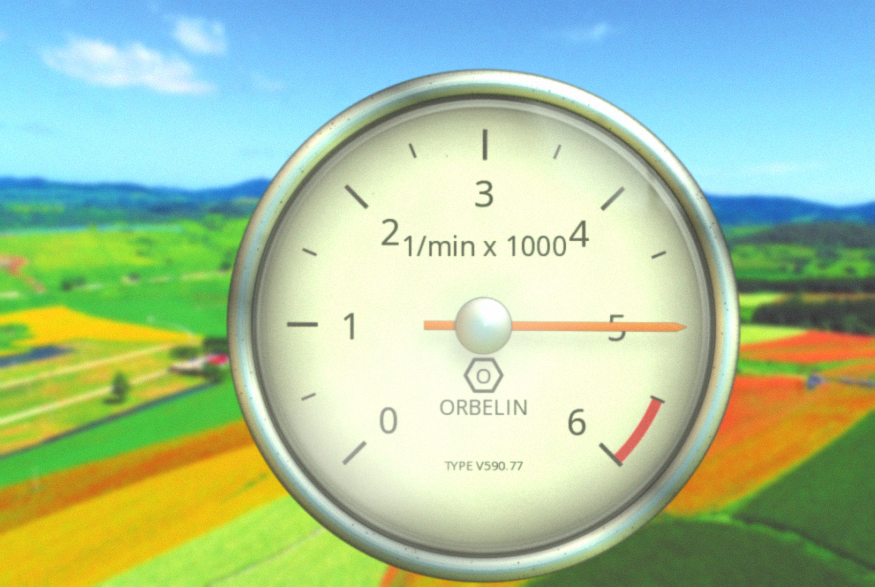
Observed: 5000 rpm
